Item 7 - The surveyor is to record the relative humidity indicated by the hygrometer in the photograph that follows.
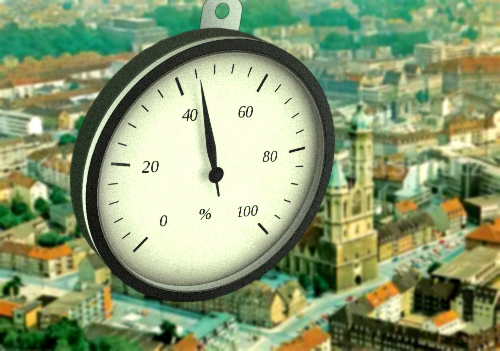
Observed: 44 %
